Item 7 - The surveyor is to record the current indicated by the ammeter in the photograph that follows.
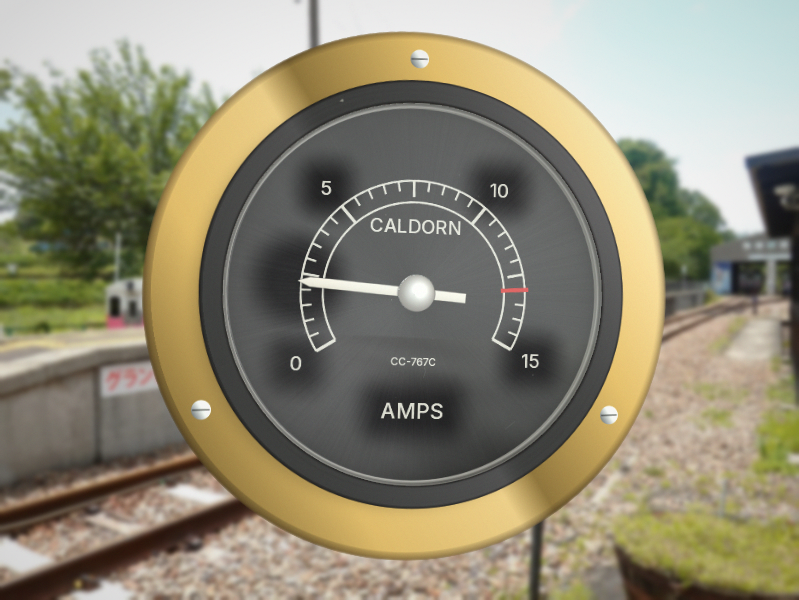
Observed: 2.25 A
